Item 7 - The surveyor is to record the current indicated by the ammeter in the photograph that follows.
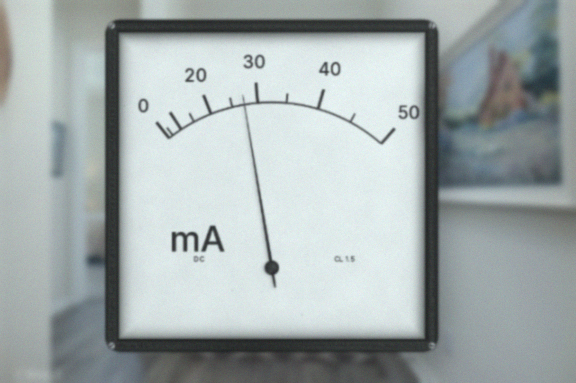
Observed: 27.5 mA
